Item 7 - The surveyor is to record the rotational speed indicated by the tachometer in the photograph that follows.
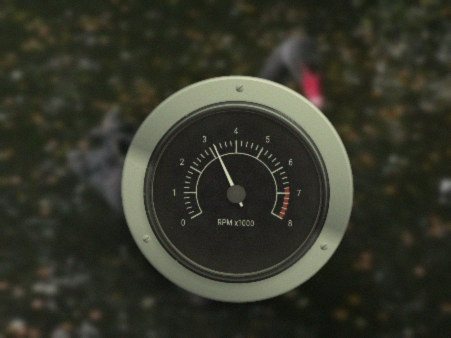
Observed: 3200 rpm
